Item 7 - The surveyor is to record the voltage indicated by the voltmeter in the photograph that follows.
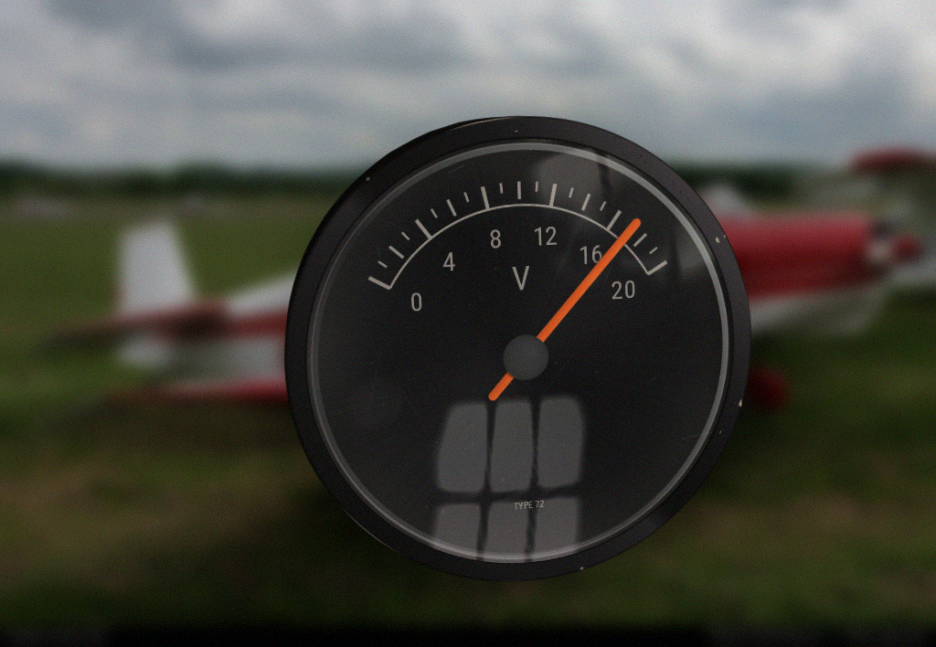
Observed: 17 V
